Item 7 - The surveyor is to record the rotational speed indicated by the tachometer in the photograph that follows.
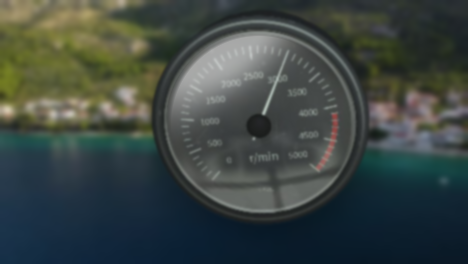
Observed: 3000 rpm
